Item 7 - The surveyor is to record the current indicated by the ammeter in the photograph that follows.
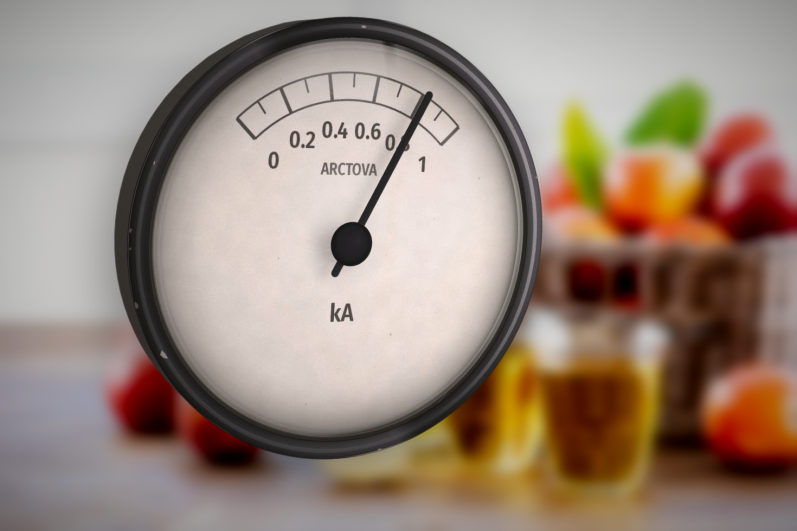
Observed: 0.8 kA
